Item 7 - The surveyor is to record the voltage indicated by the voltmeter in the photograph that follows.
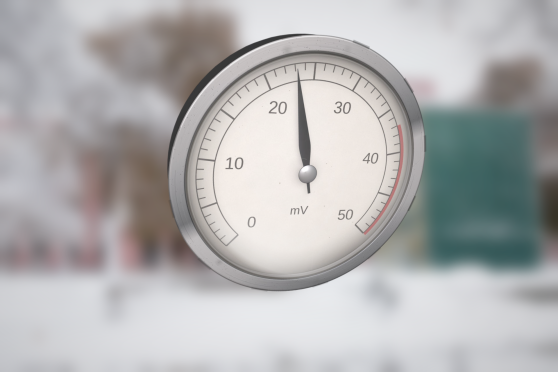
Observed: 23 mV
